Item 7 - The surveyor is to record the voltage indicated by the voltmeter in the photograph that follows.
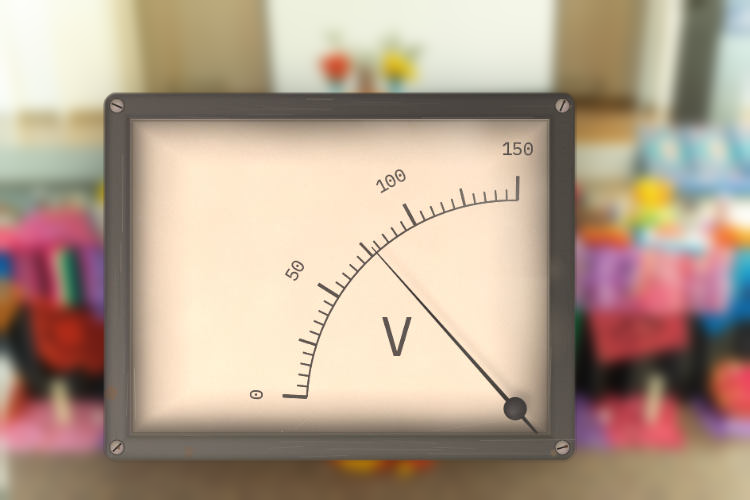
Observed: 77.5 V
